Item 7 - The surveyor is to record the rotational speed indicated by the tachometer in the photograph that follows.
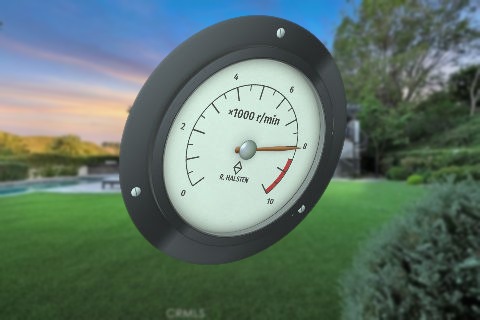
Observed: 8000 rpm
